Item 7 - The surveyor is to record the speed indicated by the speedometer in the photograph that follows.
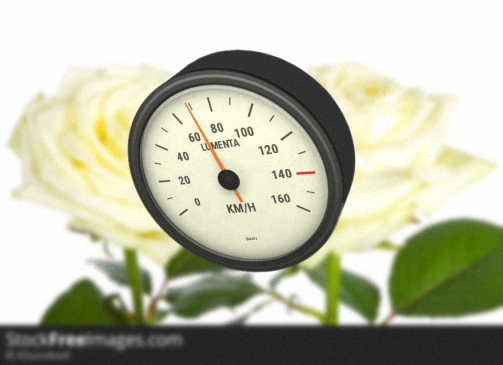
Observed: 70 km/h
